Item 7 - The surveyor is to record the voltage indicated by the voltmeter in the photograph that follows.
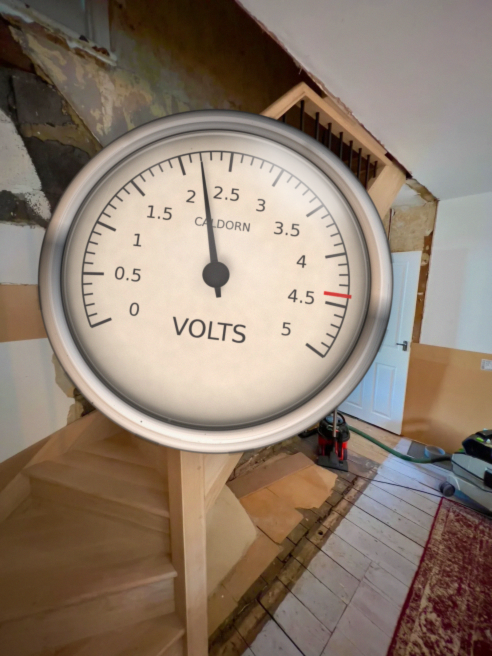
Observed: 2.2 V
